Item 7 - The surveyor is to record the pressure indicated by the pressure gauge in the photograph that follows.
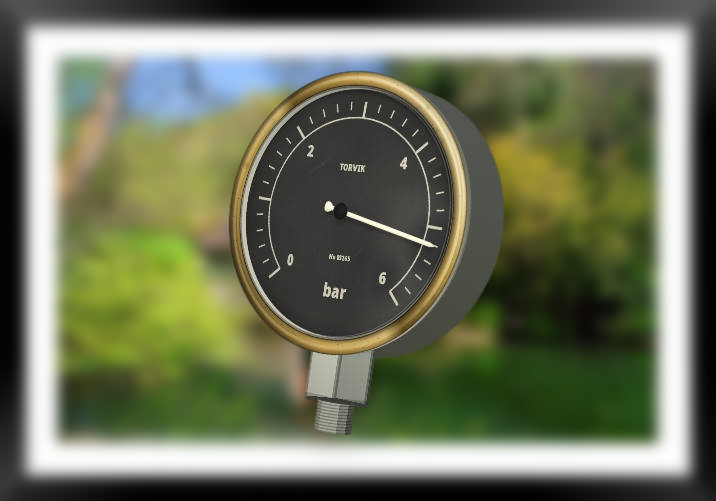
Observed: 5.2 bar
